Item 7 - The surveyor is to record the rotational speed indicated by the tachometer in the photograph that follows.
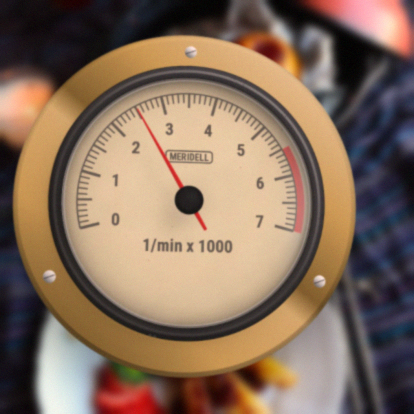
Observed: 2500 rpm
